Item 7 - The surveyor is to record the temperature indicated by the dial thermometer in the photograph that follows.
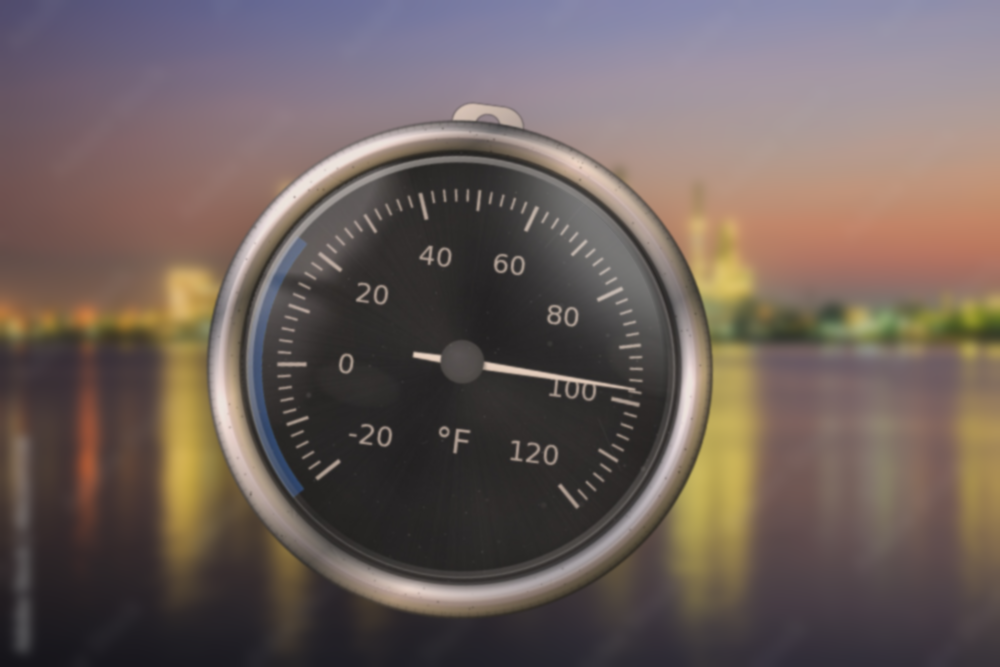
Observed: 98 °F
